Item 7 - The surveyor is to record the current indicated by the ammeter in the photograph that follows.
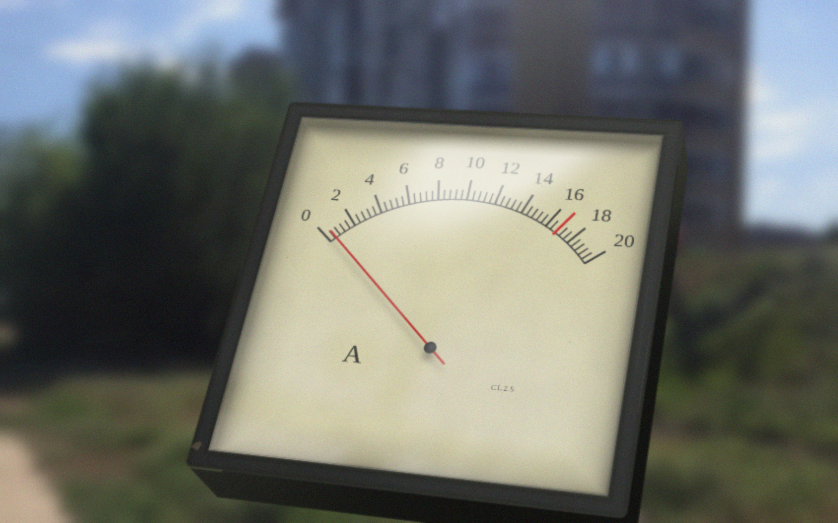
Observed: 0.4 A
